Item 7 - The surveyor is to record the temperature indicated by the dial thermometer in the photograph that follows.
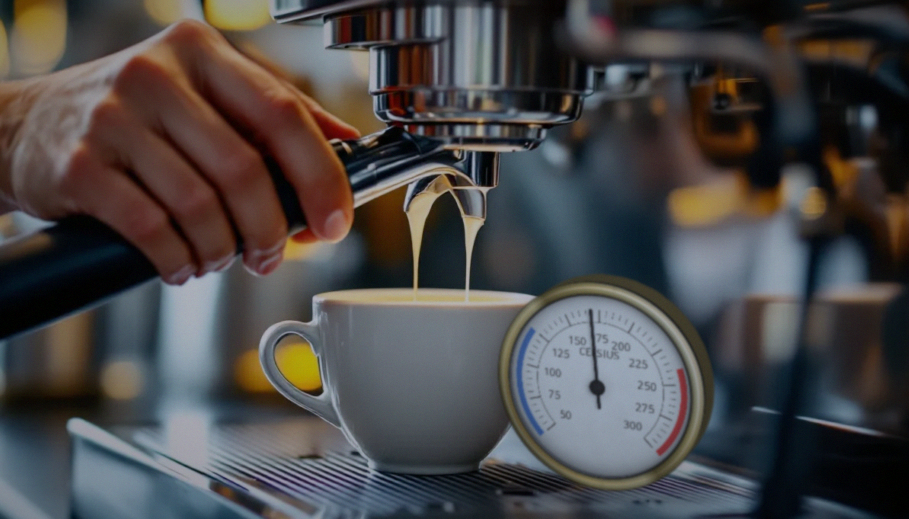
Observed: 170 °C
